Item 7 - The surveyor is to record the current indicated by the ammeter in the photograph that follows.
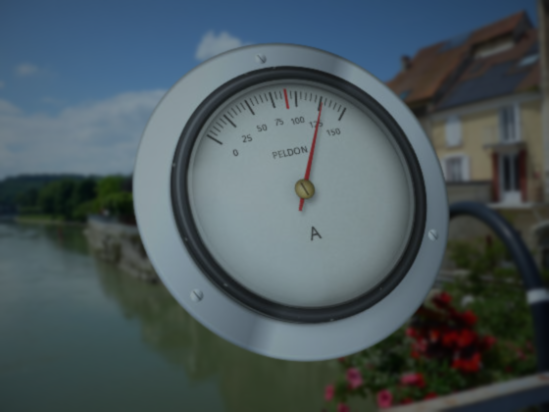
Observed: 125 A
